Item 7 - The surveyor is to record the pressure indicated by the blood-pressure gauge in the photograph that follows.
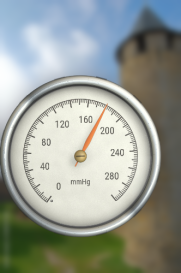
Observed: 180 mmHg
